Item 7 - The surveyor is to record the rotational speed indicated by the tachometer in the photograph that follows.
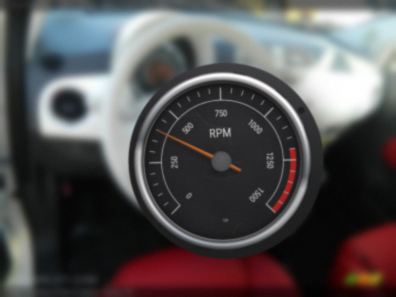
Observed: 400 rpm
